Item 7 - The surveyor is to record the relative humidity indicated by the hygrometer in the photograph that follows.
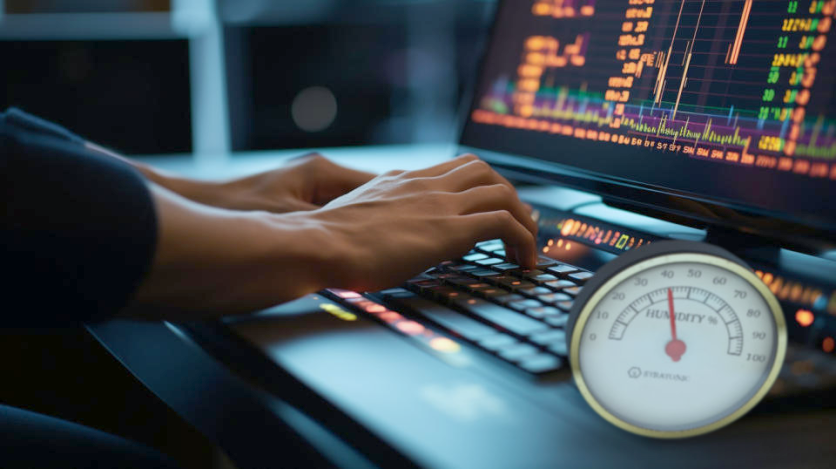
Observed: 40 %
